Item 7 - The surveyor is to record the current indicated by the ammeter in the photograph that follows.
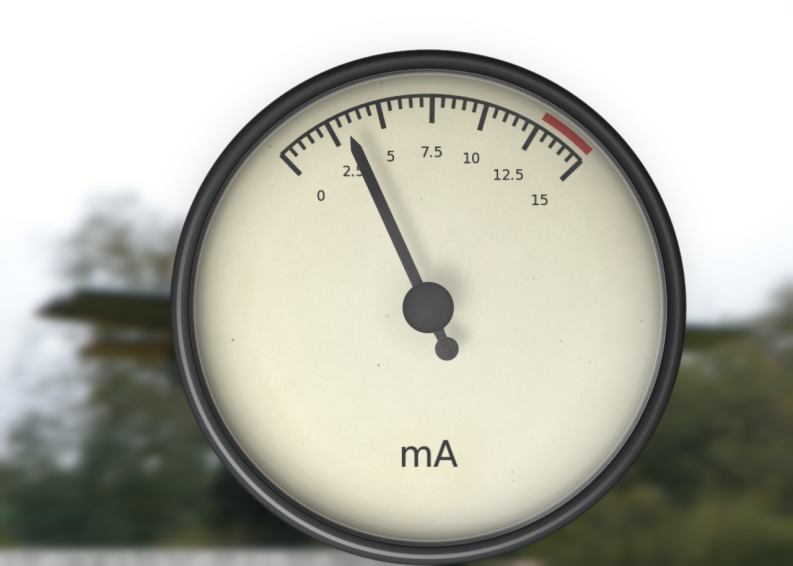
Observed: 3.25 mA
